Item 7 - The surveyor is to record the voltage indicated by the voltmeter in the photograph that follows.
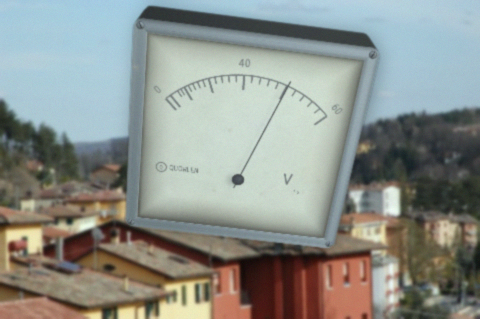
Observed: 50 V
